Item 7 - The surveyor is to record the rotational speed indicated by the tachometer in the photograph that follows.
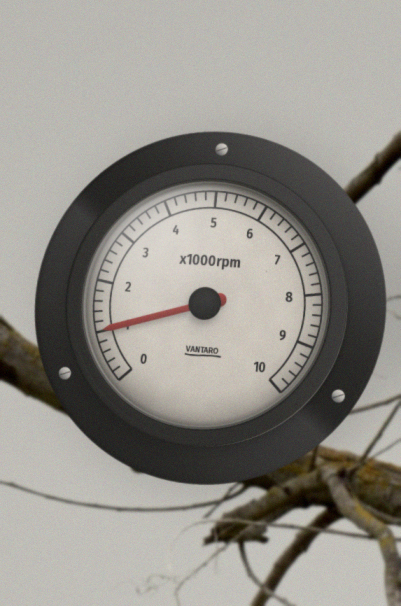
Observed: 1000 rpm
